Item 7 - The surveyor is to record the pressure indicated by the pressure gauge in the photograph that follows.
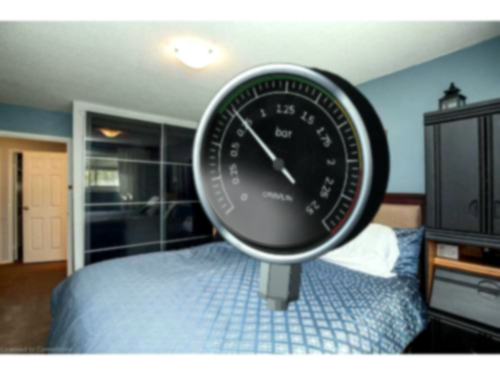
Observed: 0.8 bar
